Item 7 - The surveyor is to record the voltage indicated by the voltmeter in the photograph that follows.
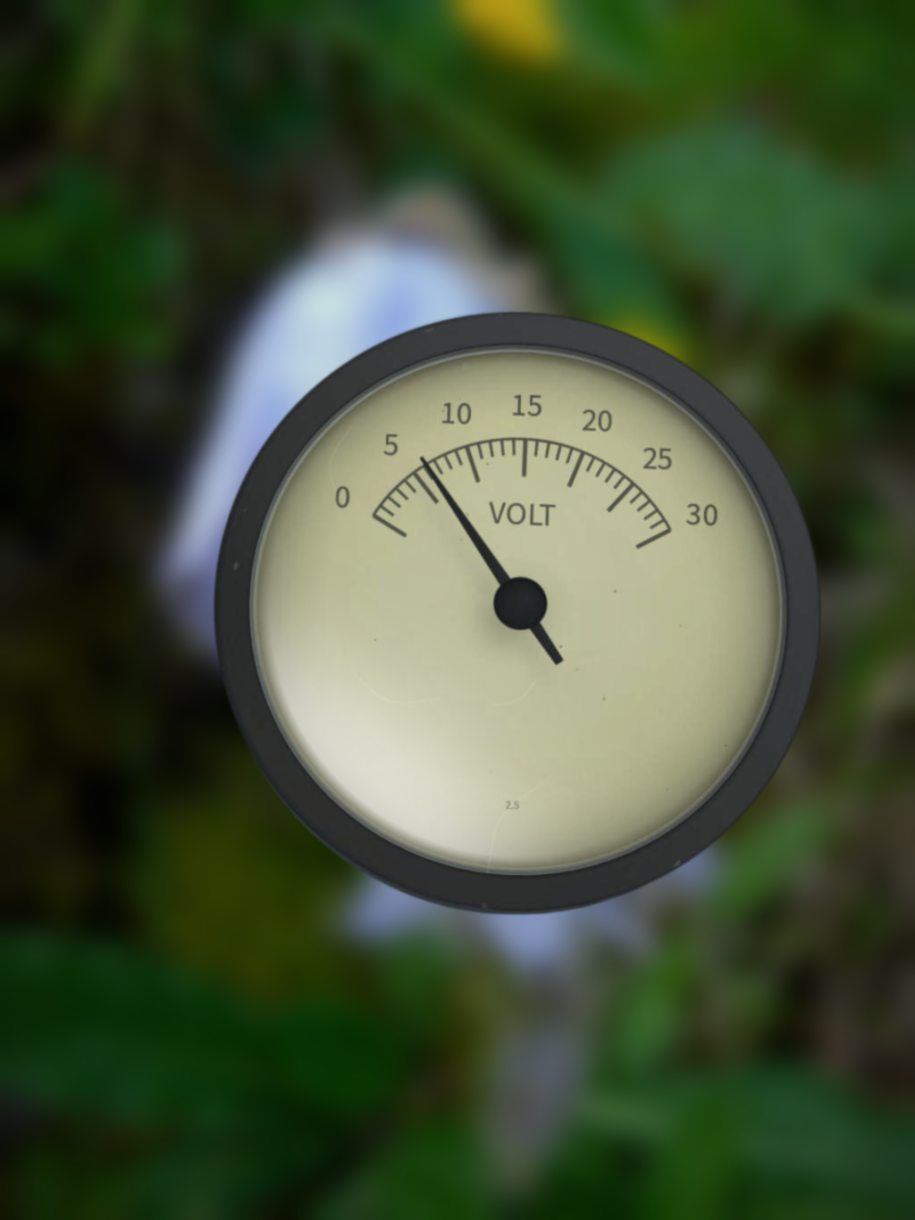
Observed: 6 V
